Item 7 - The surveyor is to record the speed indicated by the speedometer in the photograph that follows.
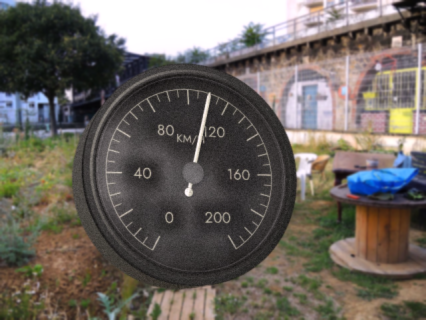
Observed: 110 km/h
